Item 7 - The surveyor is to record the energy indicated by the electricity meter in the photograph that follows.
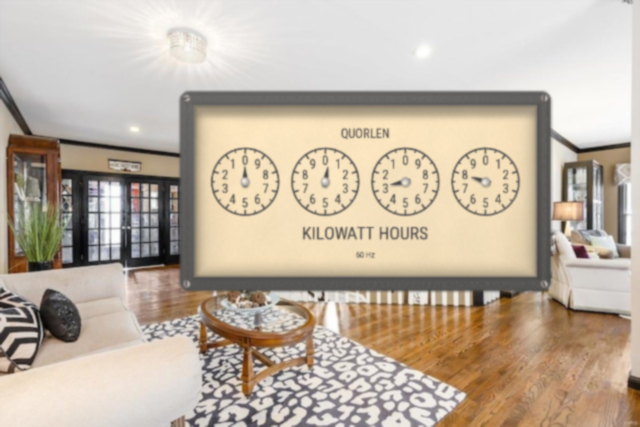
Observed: 28 kWh
